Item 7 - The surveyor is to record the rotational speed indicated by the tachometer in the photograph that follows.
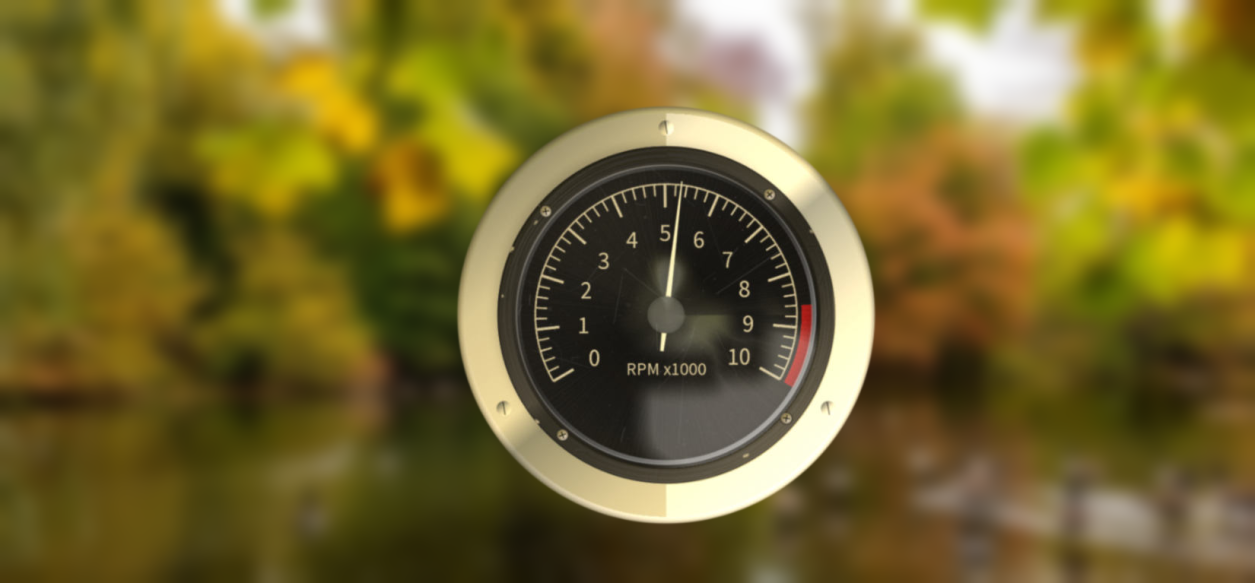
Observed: 5300 rpm
